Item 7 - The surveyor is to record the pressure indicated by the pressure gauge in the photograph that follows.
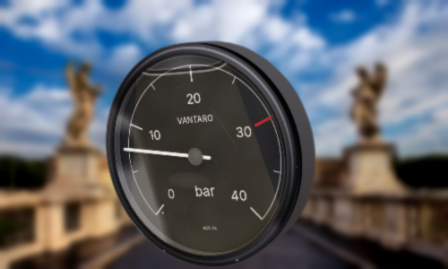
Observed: 7.5 bar
